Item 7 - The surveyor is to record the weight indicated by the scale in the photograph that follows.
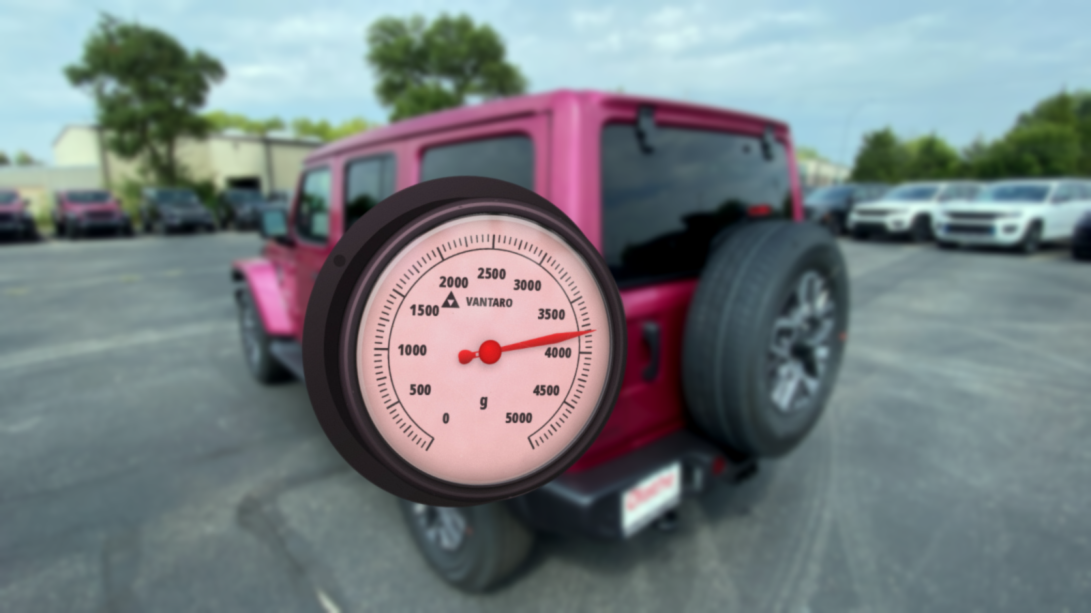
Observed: 3800 g
